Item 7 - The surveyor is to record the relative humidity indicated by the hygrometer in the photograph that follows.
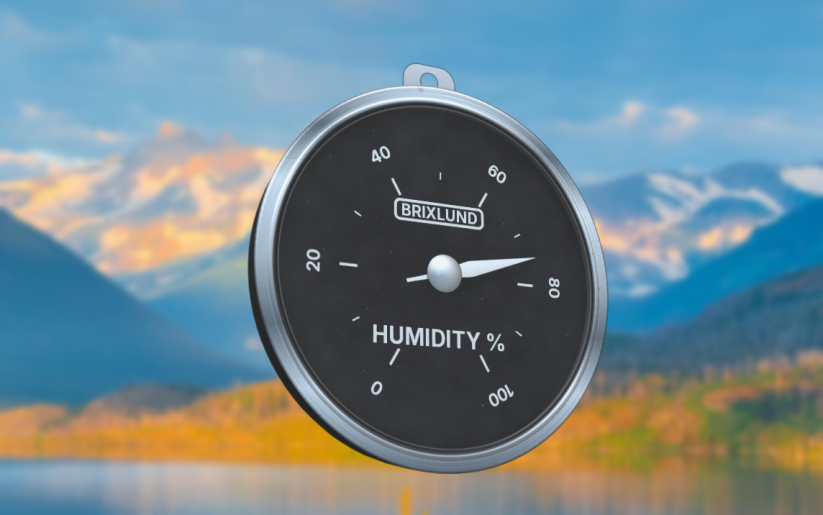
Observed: 75 %
